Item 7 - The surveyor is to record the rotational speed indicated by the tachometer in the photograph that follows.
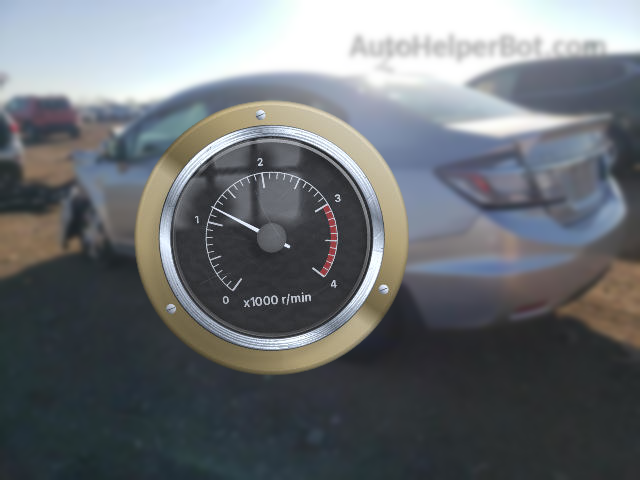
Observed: 1200 rpm
